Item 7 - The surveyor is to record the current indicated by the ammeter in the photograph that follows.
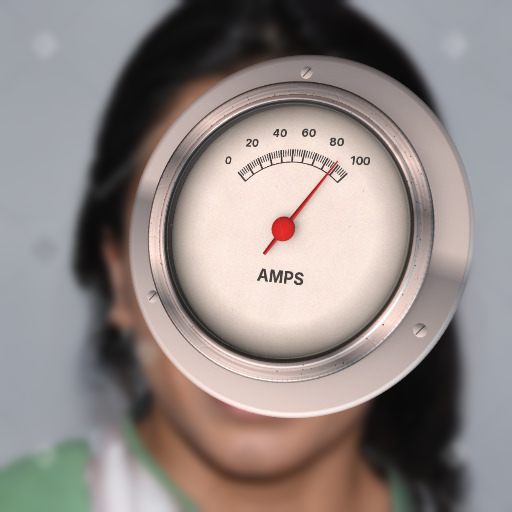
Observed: 90 A
